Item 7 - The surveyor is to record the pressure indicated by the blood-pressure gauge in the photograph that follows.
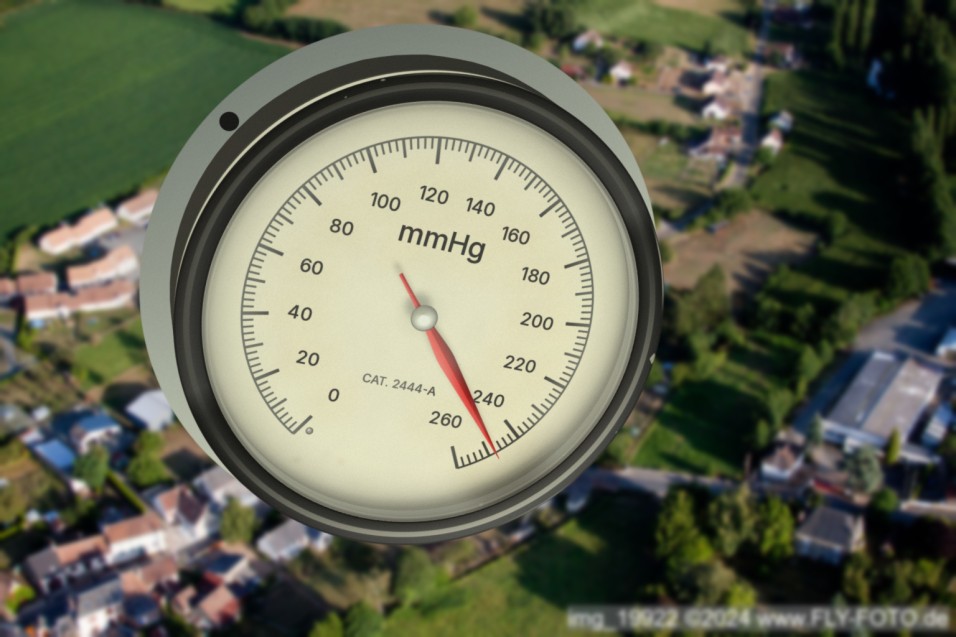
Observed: 248 mmHg
